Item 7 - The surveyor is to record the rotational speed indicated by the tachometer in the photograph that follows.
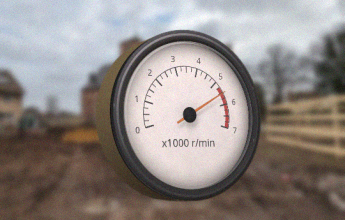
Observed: 5500 rpm
